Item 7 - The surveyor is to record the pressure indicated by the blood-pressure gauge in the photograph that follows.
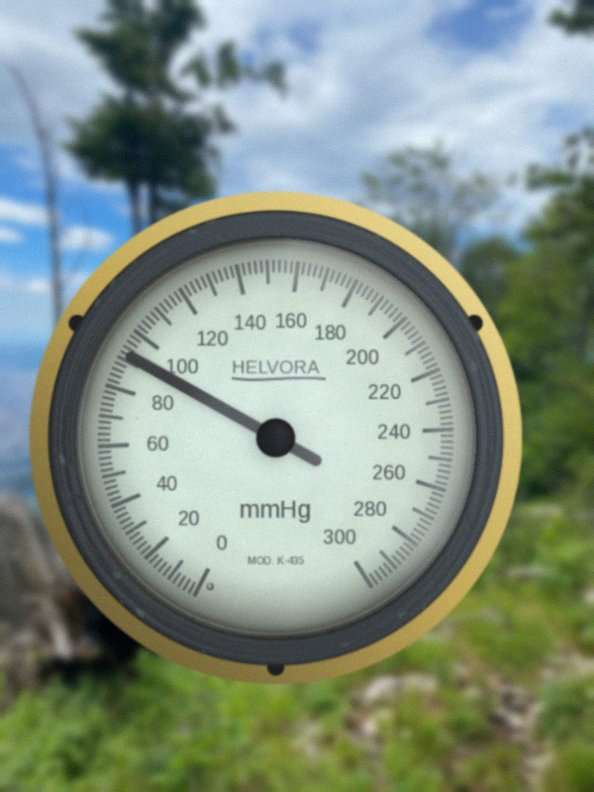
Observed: 92 mmHg
